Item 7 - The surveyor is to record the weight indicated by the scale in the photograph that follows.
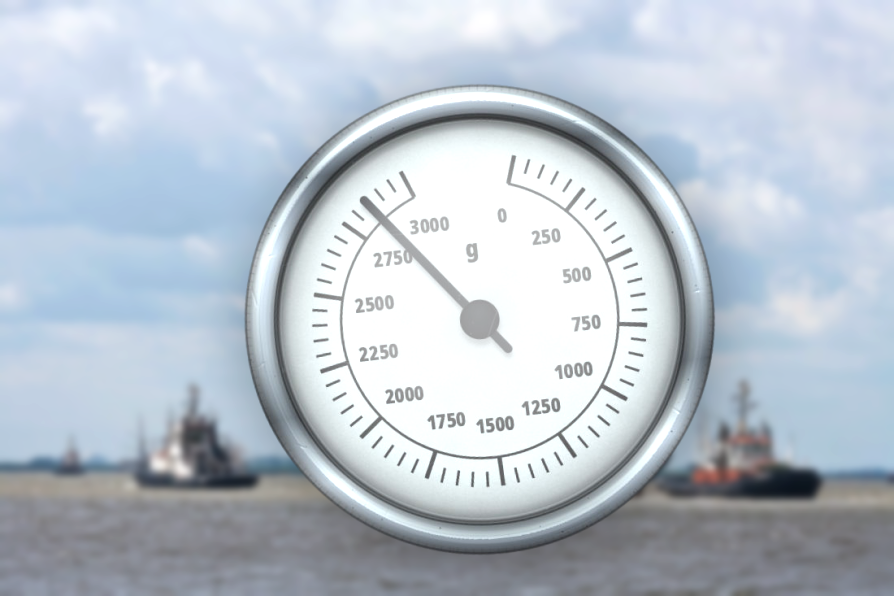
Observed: 2850 g
